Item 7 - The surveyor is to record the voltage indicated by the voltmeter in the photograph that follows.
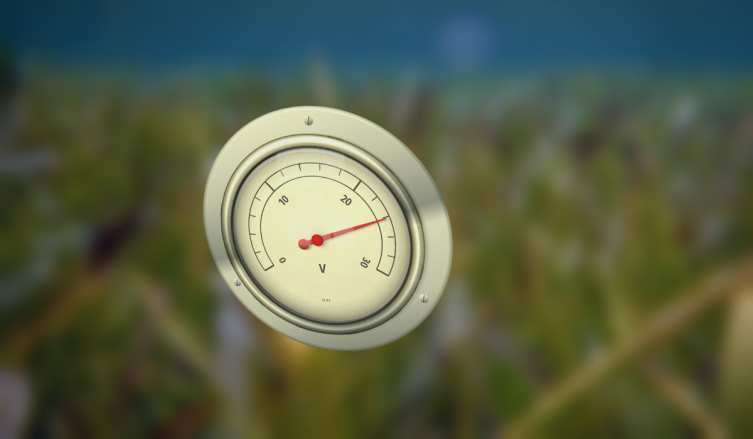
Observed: 24 V
